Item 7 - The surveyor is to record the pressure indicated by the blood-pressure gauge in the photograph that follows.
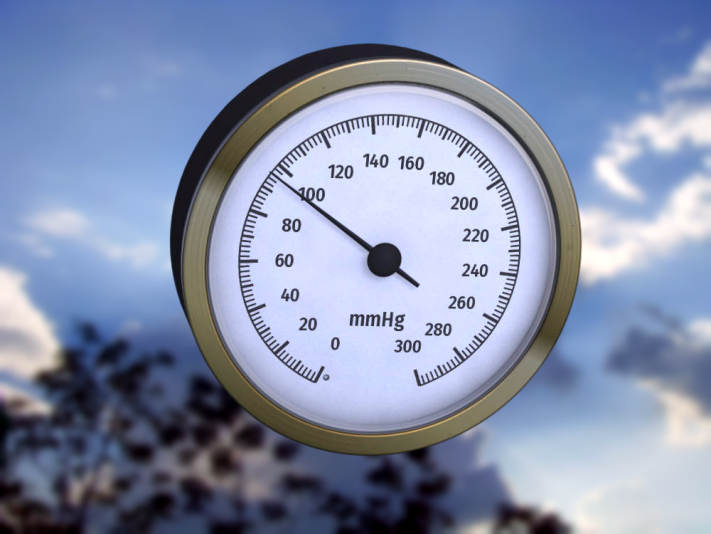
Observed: 96 mmHg
